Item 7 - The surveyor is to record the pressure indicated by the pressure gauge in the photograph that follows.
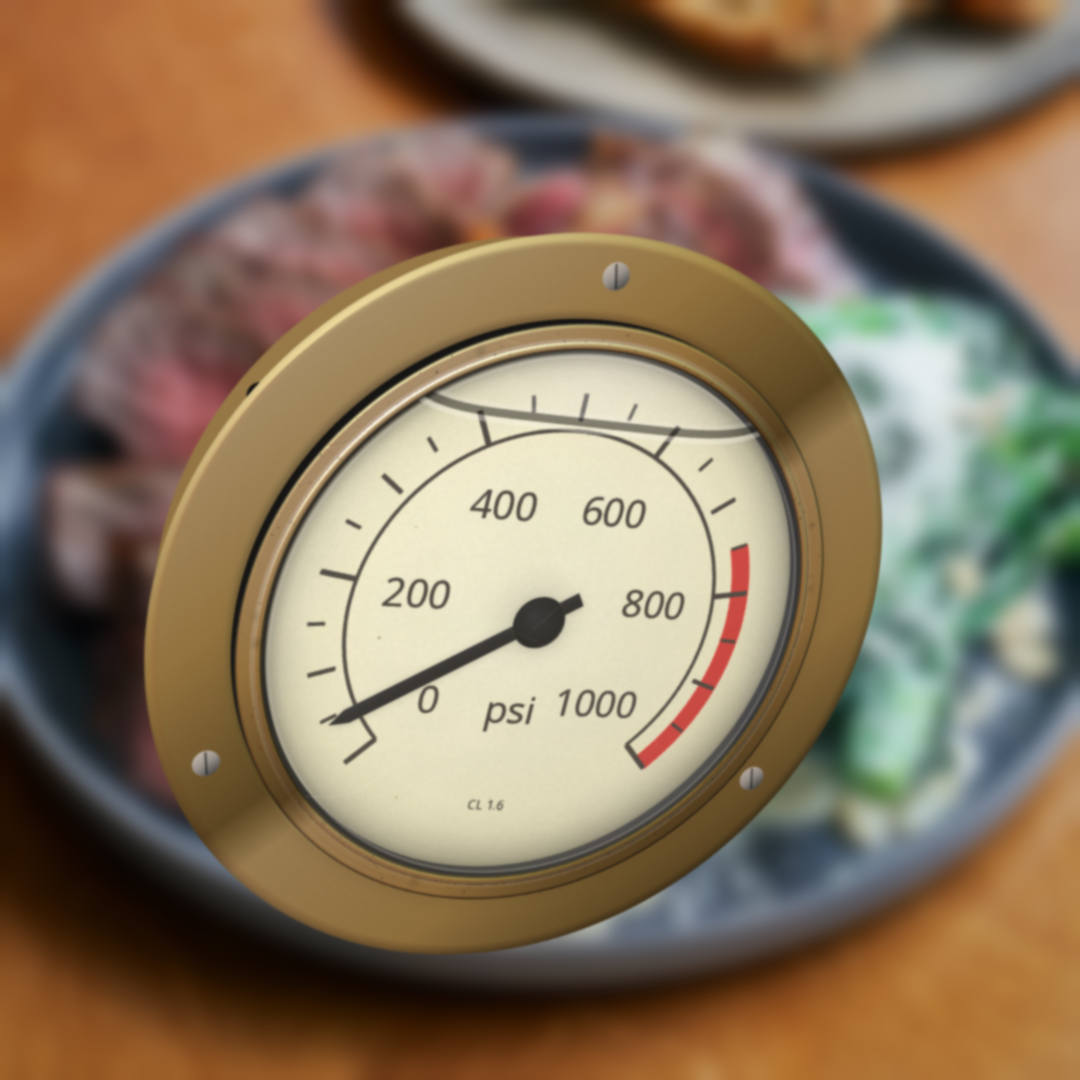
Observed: 50 psi
